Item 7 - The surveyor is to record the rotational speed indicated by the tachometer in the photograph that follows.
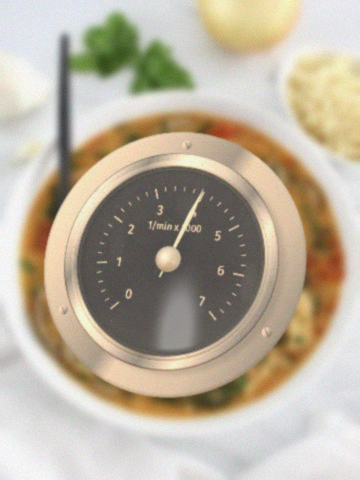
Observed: 4000 rpm
